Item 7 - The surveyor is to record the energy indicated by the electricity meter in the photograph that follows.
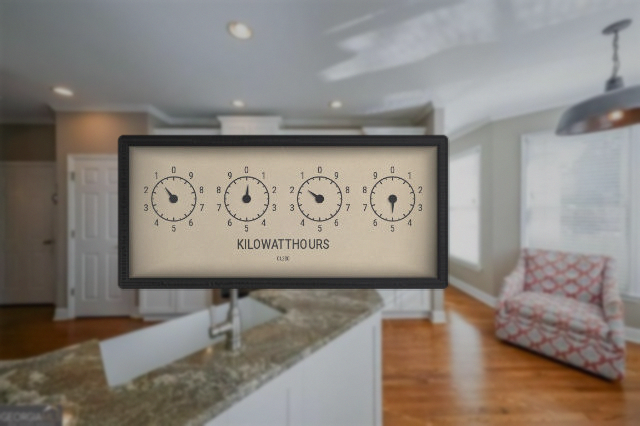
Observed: 1015 kWh
